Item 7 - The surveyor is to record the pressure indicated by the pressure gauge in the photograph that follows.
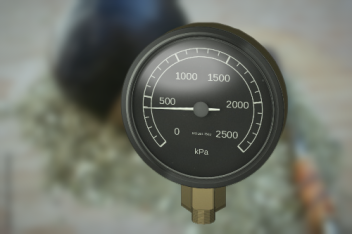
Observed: 400 kPa
